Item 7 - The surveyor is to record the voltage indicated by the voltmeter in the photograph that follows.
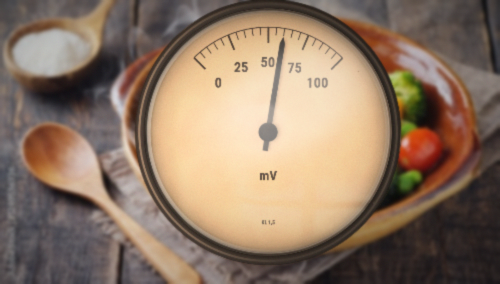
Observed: 60 mV
